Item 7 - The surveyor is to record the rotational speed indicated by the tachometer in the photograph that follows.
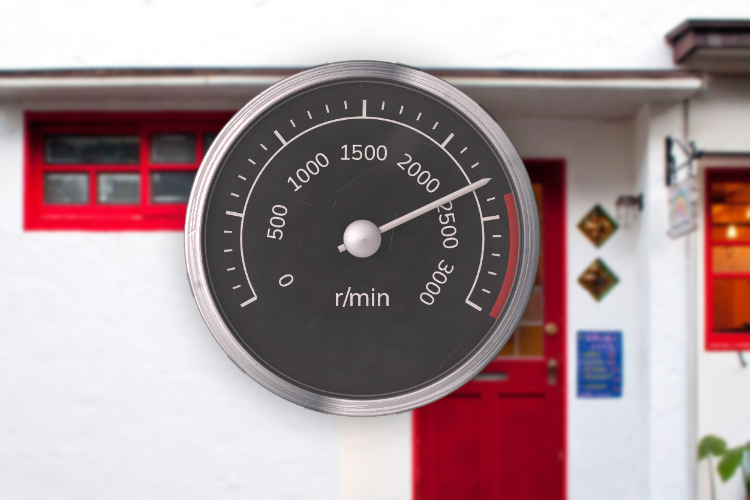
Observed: 2300 rpm
